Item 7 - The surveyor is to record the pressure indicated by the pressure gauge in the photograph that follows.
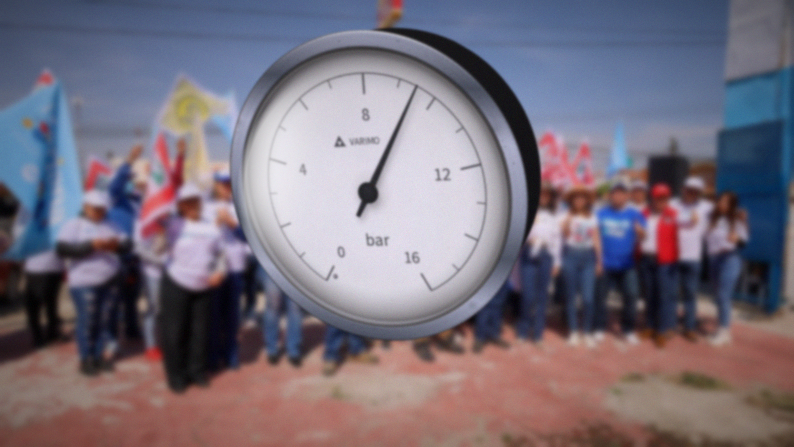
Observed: 9.5 bar
